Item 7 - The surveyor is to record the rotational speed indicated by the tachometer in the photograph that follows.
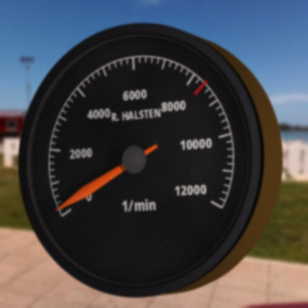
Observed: 200 rpm
